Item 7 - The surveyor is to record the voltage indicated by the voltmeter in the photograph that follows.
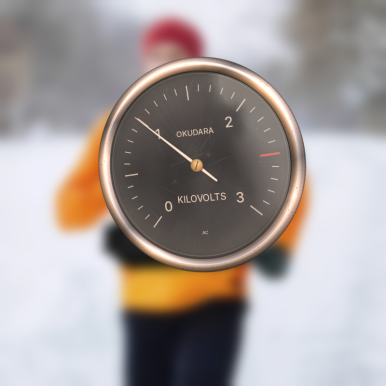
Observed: 1 kV
